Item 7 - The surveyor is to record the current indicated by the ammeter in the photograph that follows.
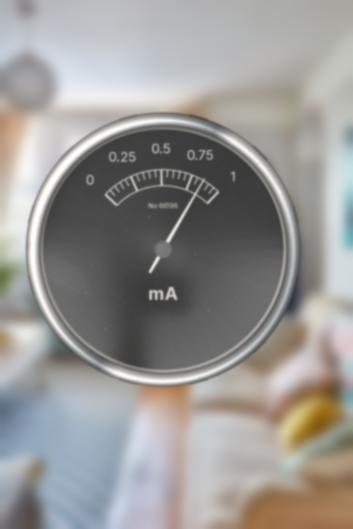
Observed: 0.85 mA
